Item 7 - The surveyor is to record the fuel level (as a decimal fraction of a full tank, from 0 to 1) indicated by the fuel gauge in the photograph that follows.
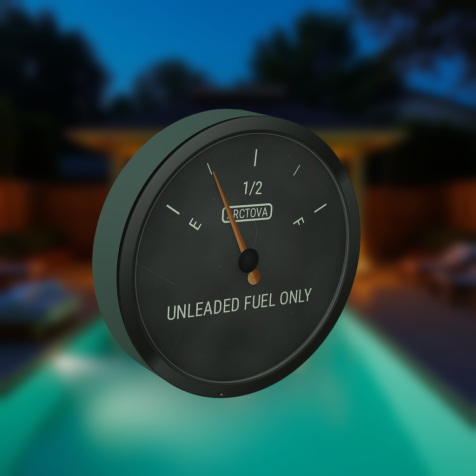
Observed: 0.25
